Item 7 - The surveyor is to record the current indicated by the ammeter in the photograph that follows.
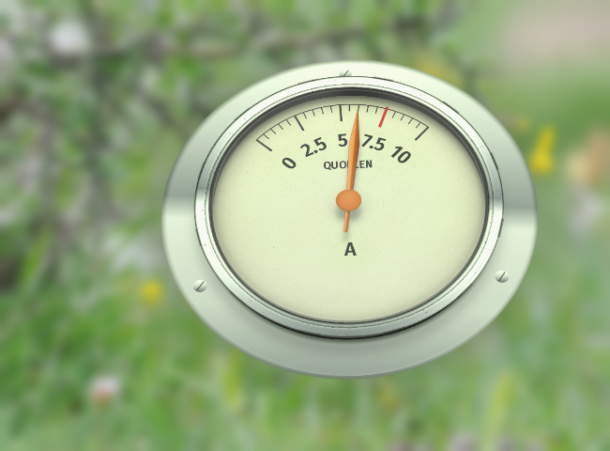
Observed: 6 A
